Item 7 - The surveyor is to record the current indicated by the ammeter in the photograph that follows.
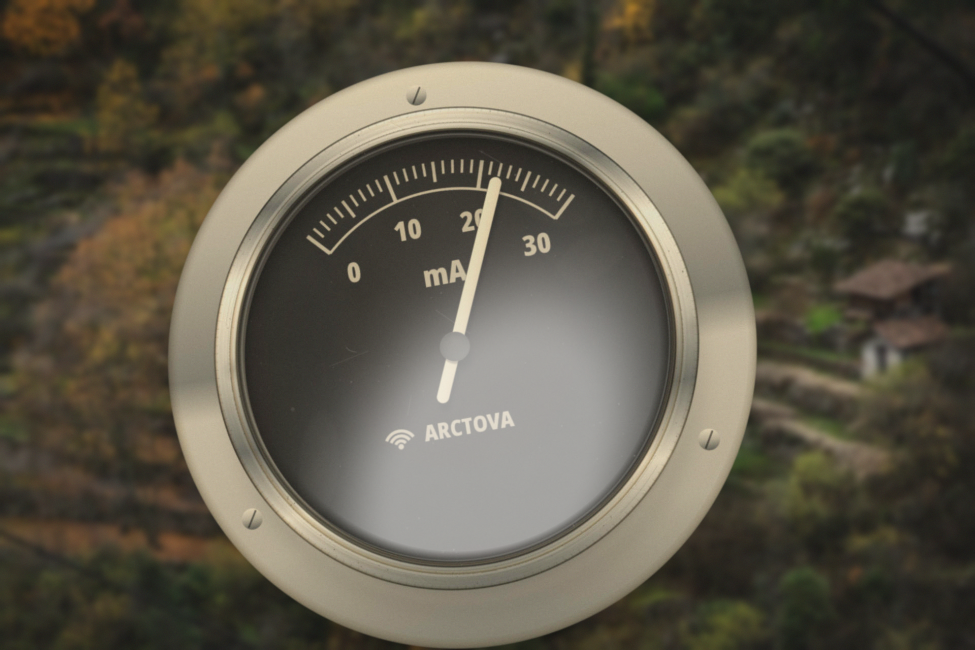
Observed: 22 mA
